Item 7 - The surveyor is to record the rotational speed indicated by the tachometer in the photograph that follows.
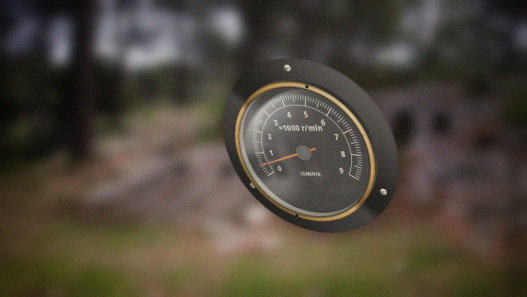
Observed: 500 rpm
